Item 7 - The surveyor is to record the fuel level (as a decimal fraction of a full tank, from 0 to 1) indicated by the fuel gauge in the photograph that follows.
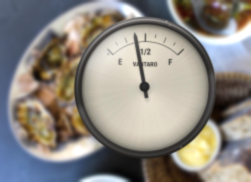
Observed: 0.375
